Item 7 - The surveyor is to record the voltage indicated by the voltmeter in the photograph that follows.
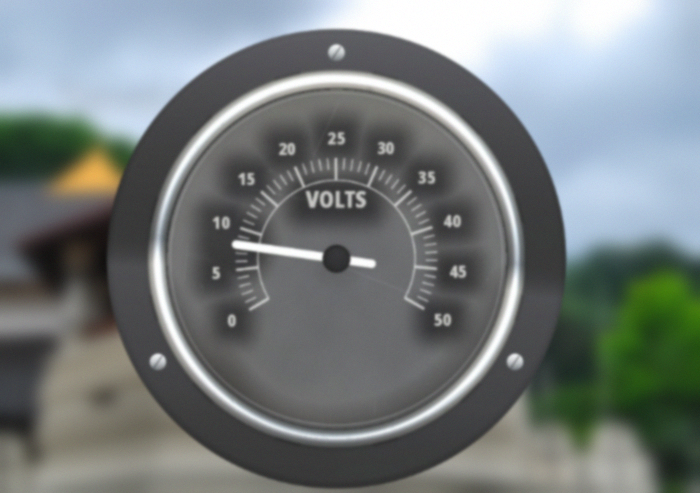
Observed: 8 V
